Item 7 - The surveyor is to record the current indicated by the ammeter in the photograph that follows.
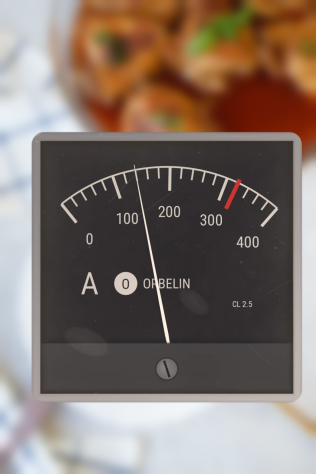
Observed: 140 A
